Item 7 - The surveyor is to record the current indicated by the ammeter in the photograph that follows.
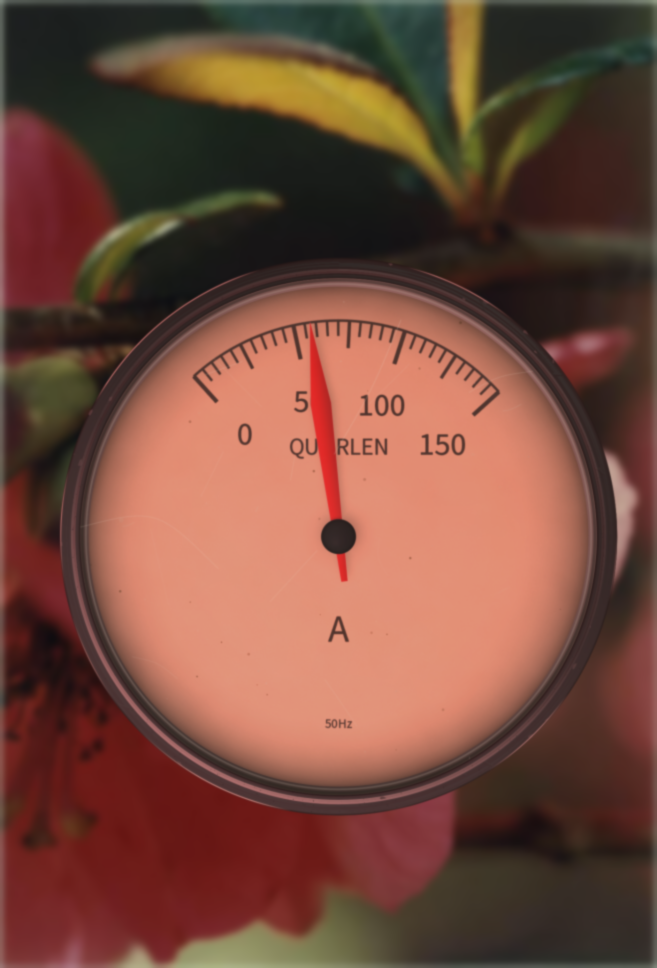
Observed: 57.5 A
